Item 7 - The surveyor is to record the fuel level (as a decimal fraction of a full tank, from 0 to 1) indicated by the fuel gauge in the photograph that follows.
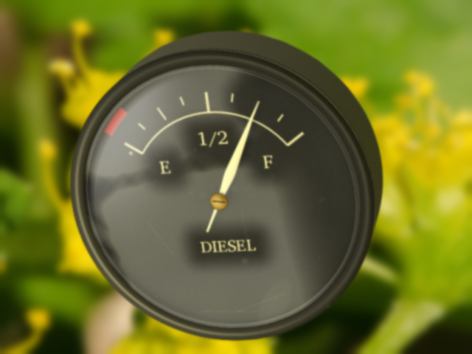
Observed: 0.75
